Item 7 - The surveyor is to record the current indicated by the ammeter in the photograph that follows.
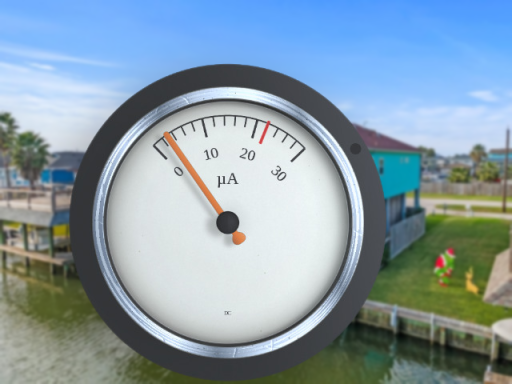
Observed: 3 µA
